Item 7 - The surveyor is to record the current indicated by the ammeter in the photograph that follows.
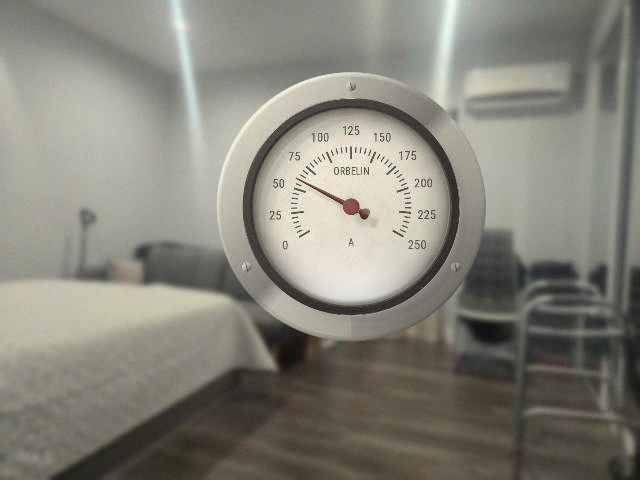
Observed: 60 A
